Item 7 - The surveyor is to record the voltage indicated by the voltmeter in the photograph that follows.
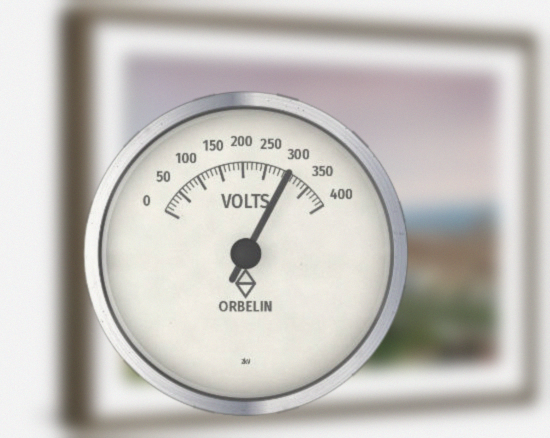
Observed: 300 V
